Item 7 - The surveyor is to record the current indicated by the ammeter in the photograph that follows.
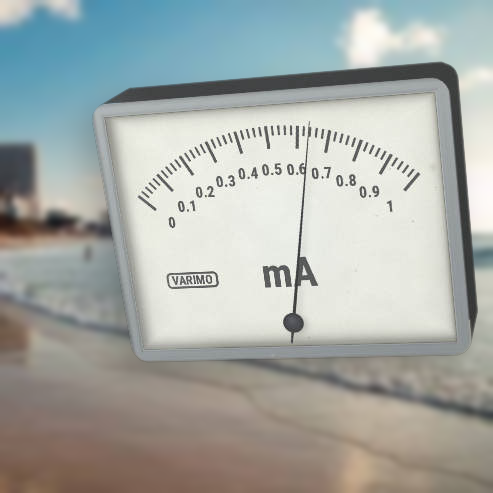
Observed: 0.64 mA
